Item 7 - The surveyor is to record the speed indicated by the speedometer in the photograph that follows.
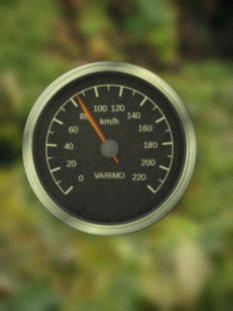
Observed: 85 km/h
